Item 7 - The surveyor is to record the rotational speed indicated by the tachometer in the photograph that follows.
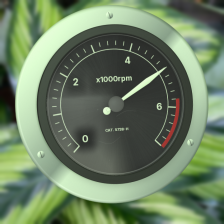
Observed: 5000 rpm
